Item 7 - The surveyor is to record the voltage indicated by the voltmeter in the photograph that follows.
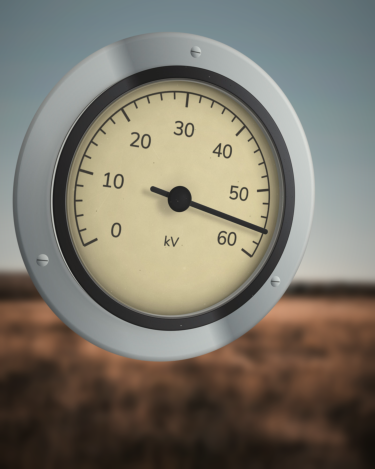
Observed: 56 kV
